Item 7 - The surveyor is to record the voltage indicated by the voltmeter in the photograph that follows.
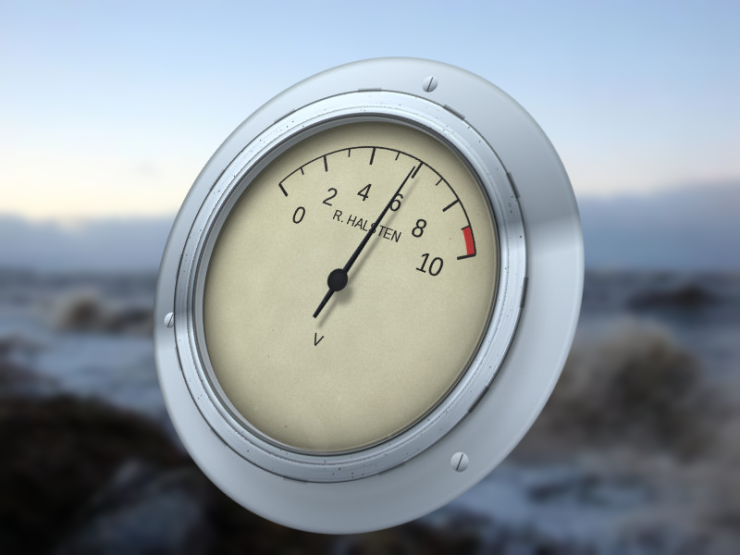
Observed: 6 V
